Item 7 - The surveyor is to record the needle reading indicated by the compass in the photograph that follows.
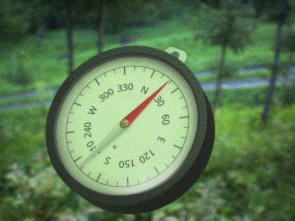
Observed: 20 °
